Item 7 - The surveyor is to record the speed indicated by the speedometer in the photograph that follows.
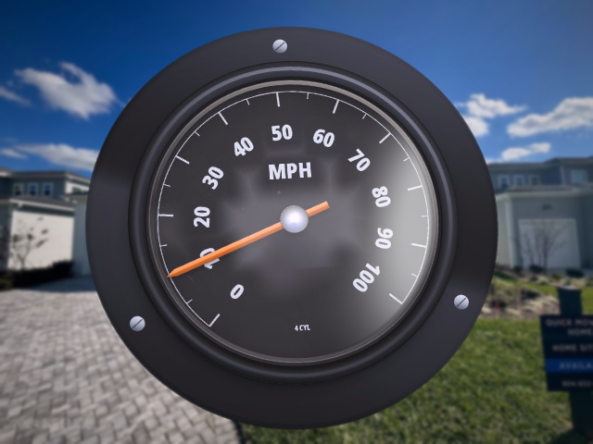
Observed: 10 mph
